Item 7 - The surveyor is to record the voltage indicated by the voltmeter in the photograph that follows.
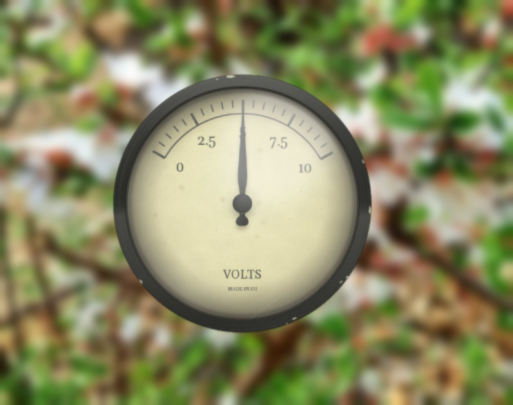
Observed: 5 V
